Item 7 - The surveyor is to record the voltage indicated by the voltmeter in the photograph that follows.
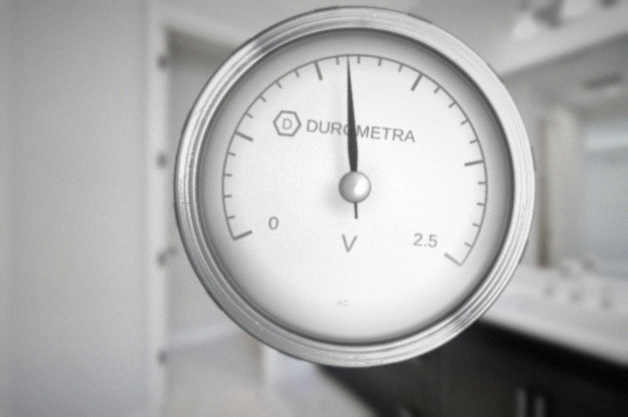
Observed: 1.15 V
